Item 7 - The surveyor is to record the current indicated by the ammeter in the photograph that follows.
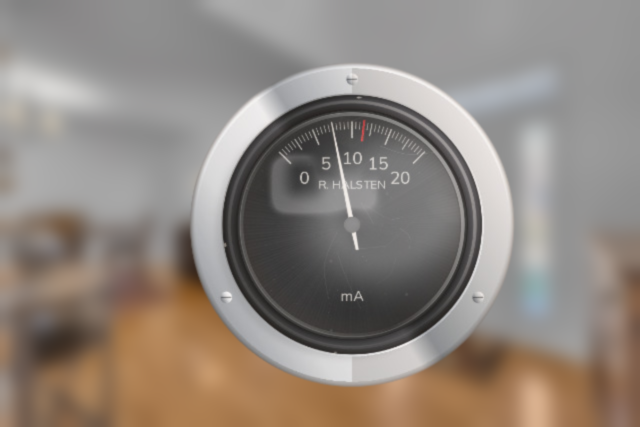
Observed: 7.5 mA
